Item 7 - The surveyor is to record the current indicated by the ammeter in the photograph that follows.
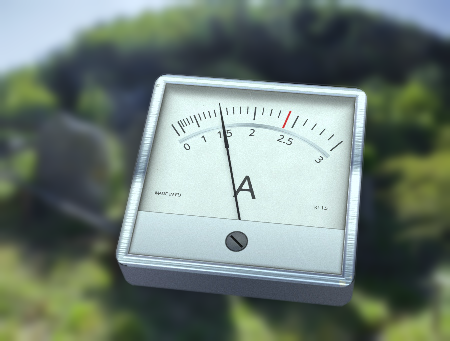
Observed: 1.5 A
